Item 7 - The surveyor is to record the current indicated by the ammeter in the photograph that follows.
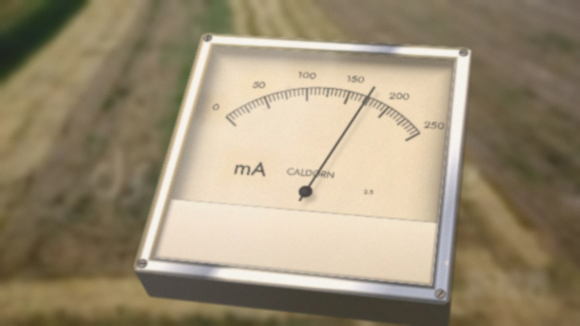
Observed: 175 mA
